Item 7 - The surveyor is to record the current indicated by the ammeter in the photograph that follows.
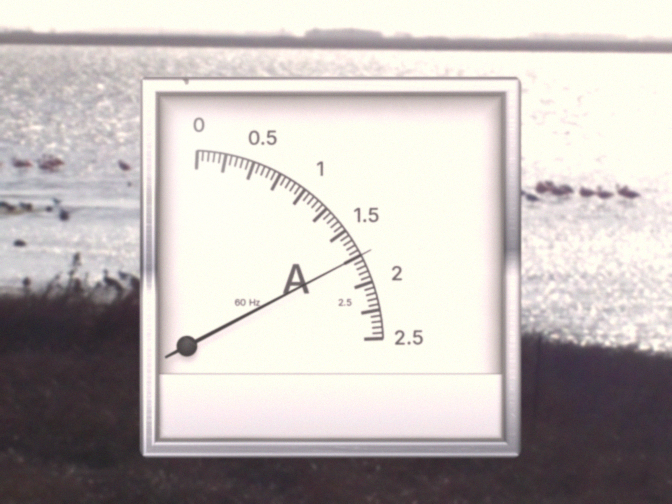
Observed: 1.75 A
